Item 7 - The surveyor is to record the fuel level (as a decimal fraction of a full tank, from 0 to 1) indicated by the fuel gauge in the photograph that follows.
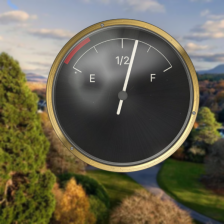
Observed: 0.625
